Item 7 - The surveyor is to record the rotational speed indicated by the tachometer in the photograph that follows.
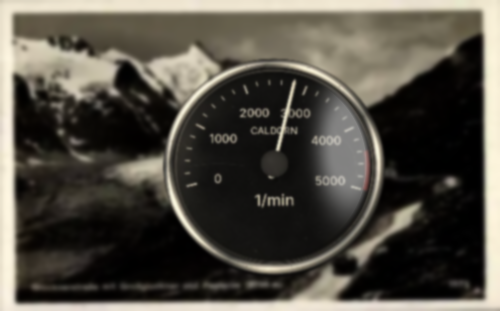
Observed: 2800 rpm
